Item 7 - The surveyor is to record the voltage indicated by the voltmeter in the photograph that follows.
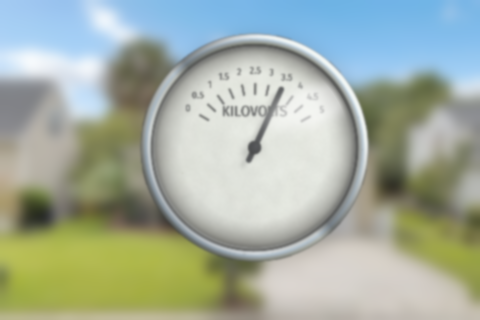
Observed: 3.5 kV
